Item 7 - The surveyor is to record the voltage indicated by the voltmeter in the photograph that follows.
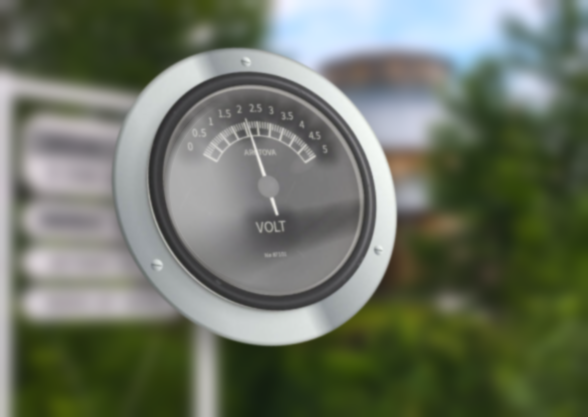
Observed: 2 V
